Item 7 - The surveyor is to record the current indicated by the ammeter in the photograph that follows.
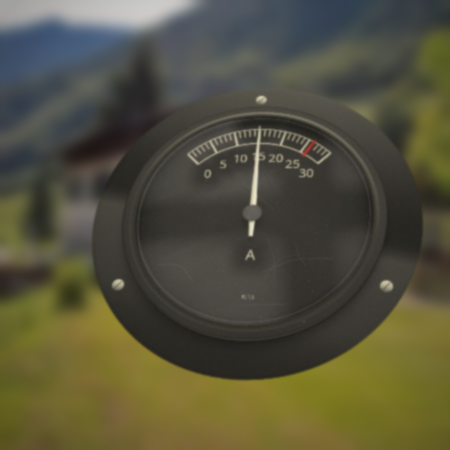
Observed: 15 A
